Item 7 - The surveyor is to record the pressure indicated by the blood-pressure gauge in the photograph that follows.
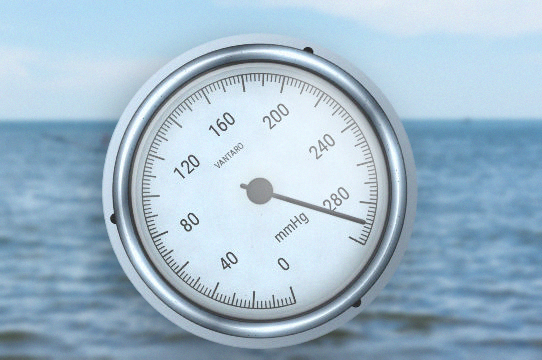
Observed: 290 mmHg
